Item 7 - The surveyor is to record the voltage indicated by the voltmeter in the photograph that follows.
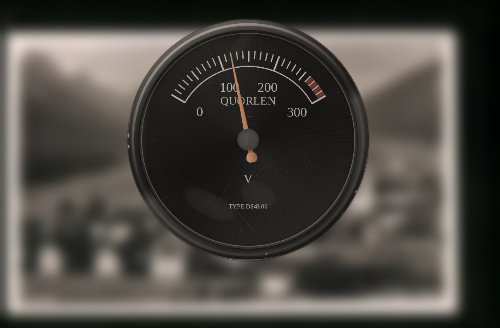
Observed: 120 V
